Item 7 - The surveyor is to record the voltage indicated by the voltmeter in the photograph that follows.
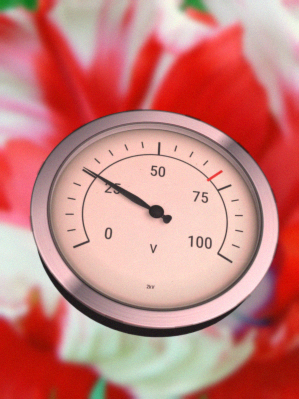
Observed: 25 V
